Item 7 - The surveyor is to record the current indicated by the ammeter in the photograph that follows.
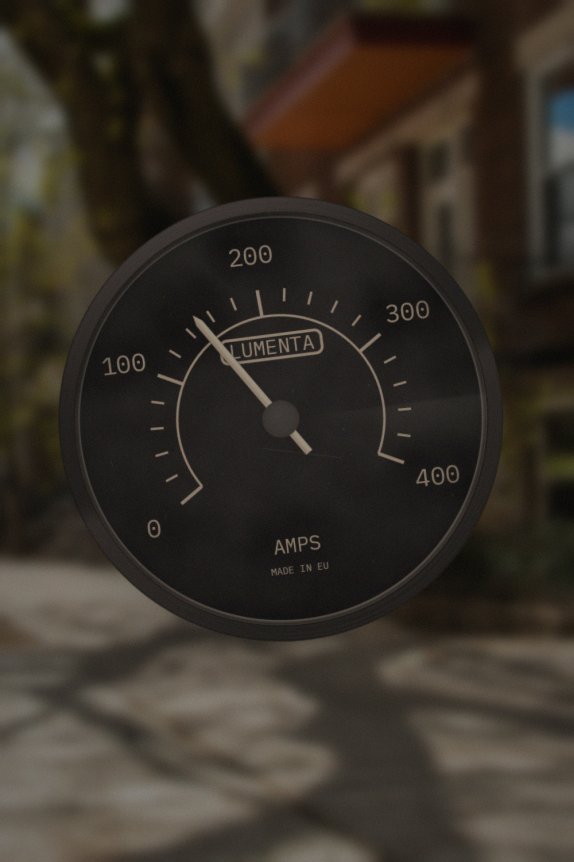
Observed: 150 A
